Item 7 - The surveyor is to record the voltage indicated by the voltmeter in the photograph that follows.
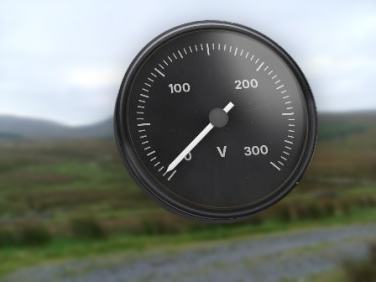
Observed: 5 V
